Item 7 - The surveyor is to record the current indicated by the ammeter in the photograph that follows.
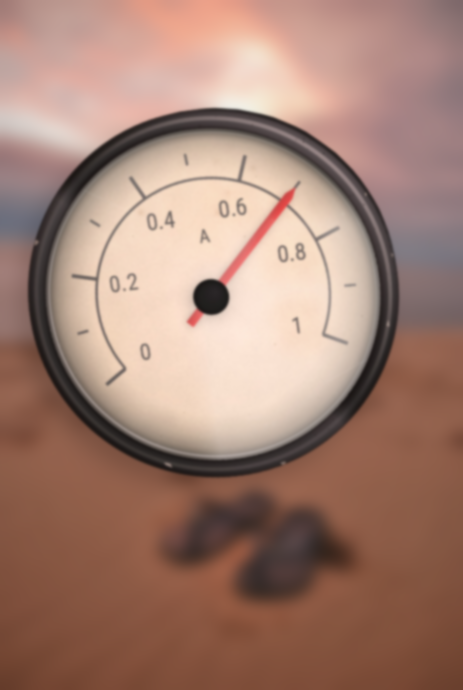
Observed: 0.7 A
